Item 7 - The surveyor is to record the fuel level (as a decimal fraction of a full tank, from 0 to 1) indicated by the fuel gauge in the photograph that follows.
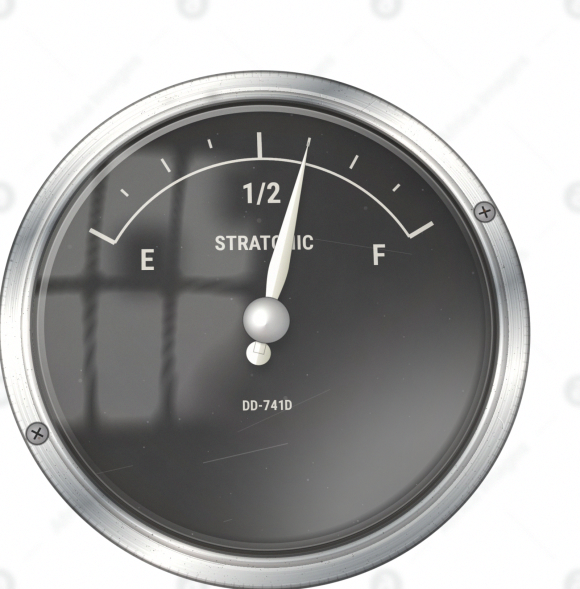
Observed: 0.625
